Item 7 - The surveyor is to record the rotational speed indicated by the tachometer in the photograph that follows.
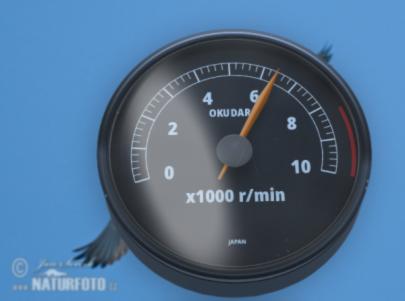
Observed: 6400 rpm
